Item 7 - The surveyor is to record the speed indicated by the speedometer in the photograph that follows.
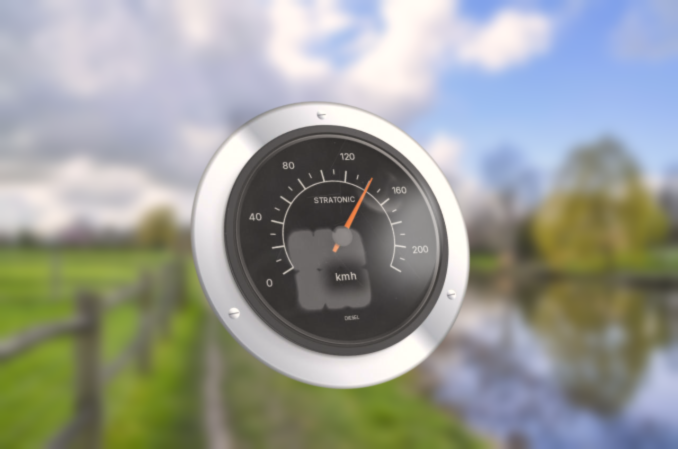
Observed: 140 km/h
